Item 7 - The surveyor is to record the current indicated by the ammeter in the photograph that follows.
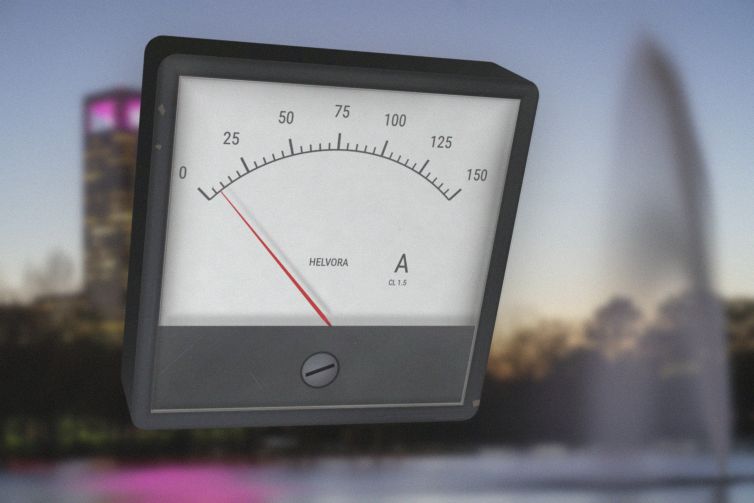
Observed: 7.5 A
